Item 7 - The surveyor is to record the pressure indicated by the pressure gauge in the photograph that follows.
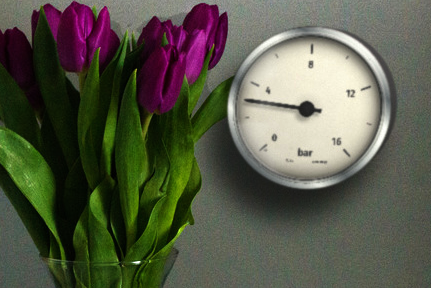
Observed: 3 bar
